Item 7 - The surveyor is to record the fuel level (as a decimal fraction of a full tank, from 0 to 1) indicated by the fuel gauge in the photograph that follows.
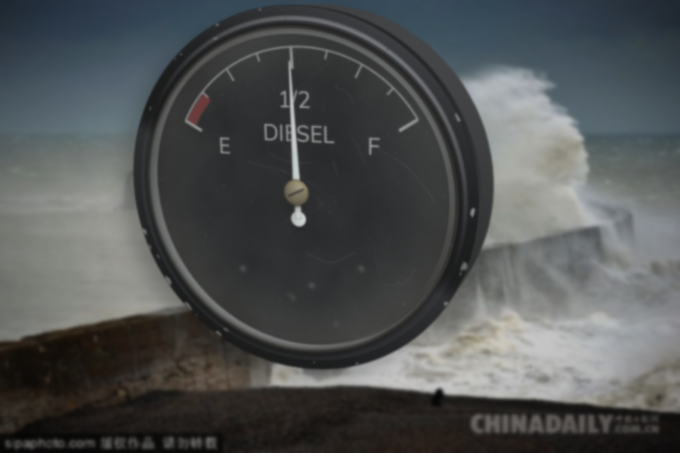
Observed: 0.5
